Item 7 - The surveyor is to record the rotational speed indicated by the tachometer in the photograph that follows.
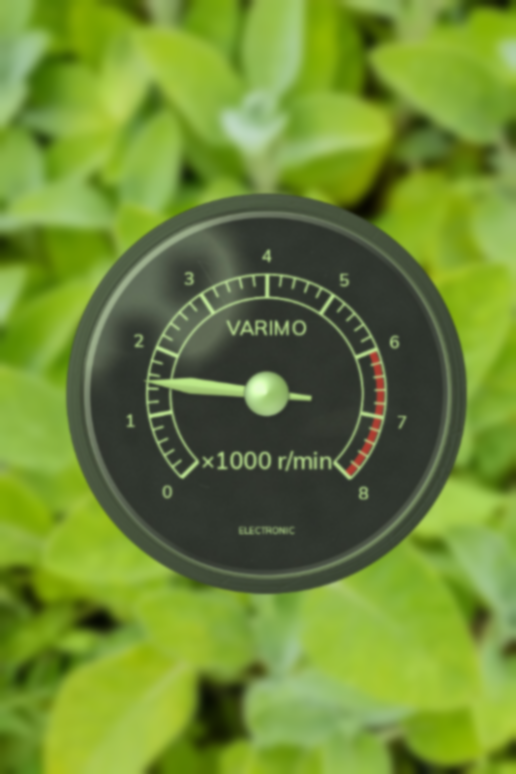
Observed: 1500 rpm
